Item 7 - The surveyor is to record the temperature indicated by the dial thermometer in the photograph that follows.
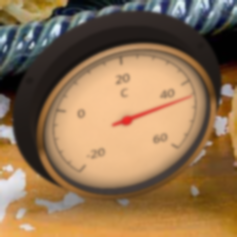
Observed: 44 °C
